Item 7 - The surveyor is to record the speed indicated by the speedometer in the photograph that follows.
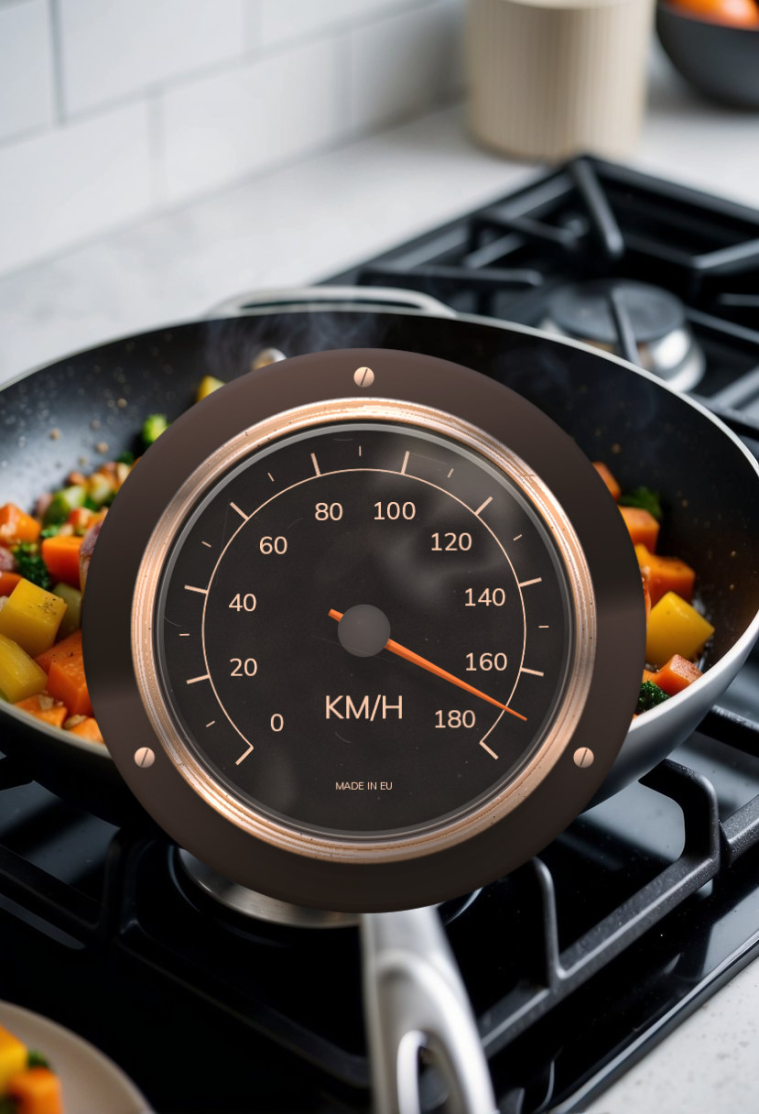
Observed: 170 km/h
